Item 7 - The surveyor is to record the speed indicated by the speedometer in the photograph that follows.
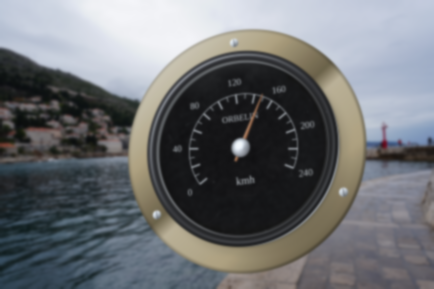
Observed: 150 km/h
